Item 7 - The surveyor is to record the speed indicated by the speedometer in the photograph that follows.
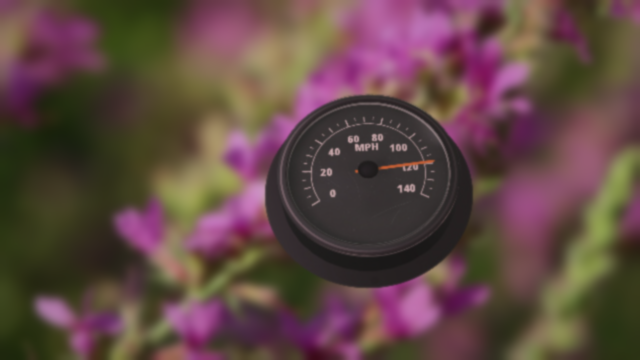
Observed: 120 mph
